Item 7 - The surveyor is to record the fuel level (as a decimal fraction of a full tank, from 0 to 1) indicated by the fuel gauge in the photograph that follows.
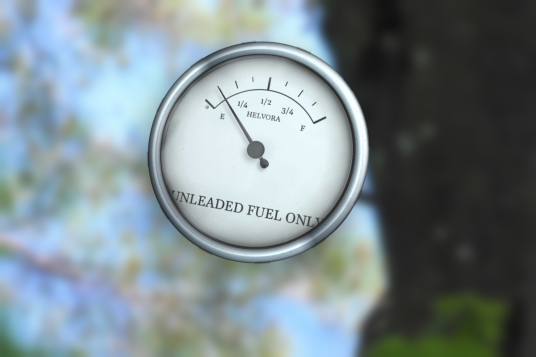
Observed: 0.125
